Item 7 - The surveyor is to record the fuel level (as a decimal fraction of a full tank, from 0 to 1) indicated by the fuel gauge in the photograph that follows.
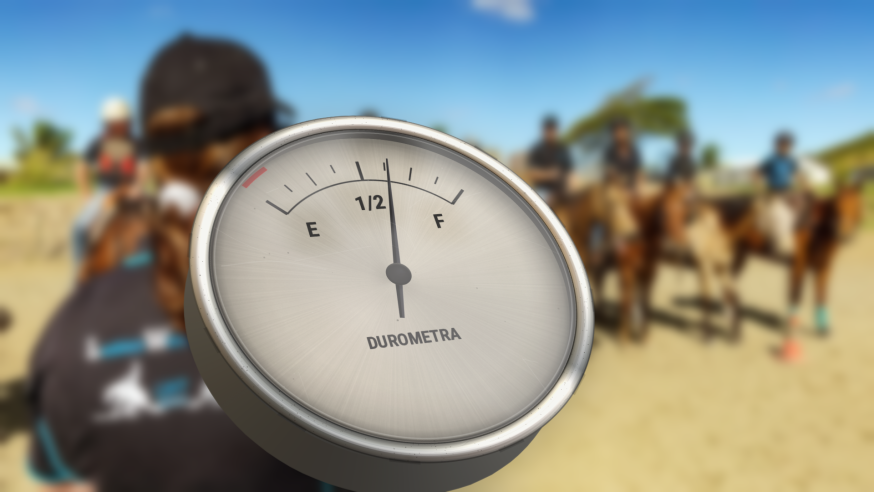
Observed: 0.625
